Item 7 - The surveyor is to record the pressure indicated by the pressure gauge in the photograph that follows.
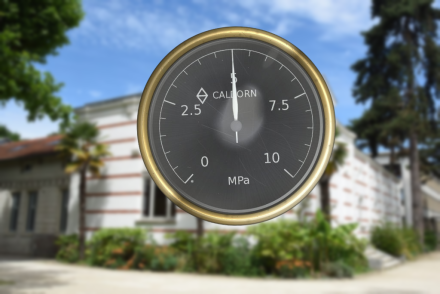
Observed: 5 MPa
